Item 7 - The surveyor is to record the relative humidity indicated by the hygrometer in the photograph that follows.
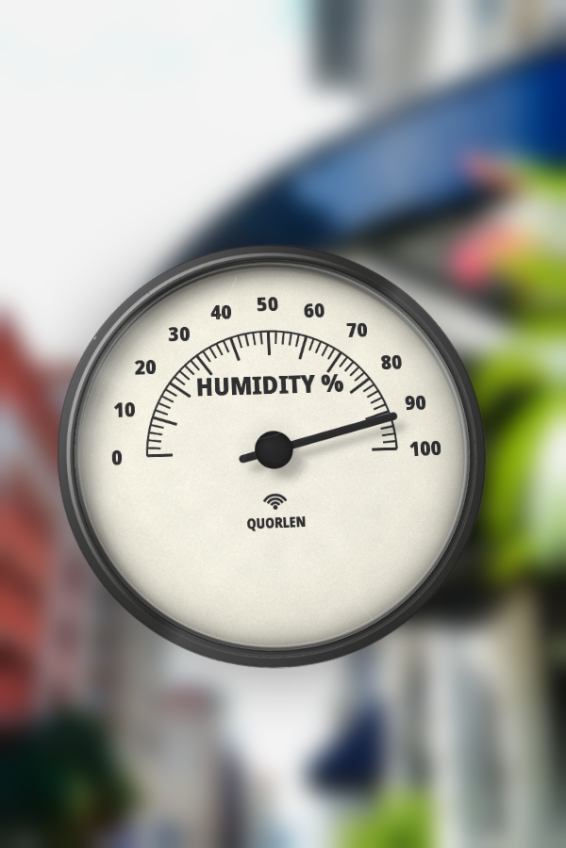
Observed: 92 %
